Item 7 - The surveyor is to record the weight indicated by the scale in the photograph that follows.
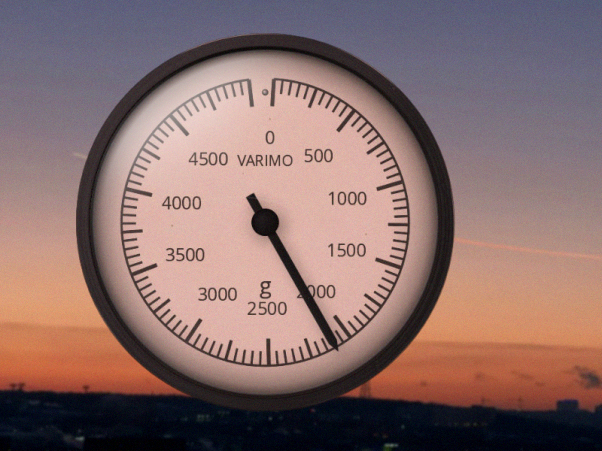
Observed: 2100 g
